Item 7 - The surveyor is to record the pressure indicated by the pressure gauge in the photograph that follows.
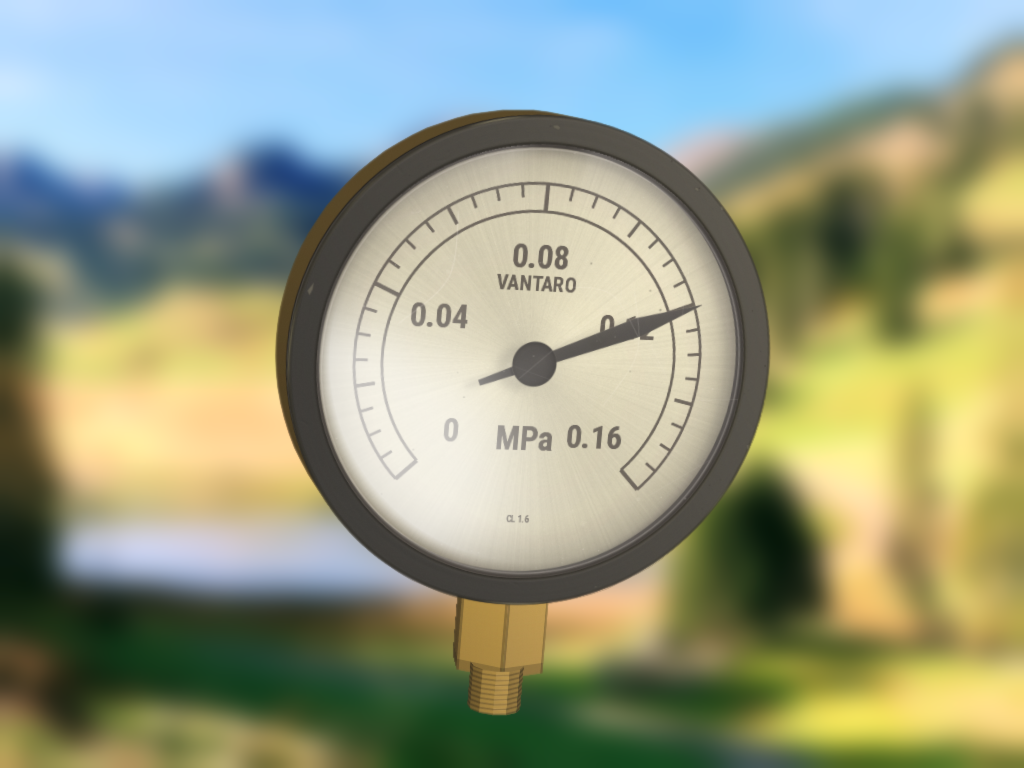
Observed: 0.12 MPa
